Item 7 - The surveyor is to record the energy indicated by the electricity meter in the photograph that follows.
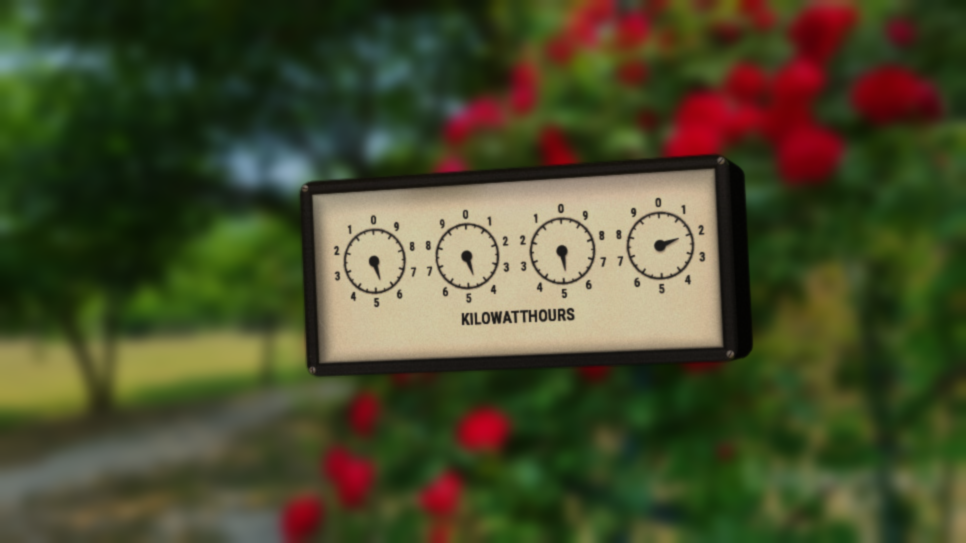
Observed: 5452 kWh
